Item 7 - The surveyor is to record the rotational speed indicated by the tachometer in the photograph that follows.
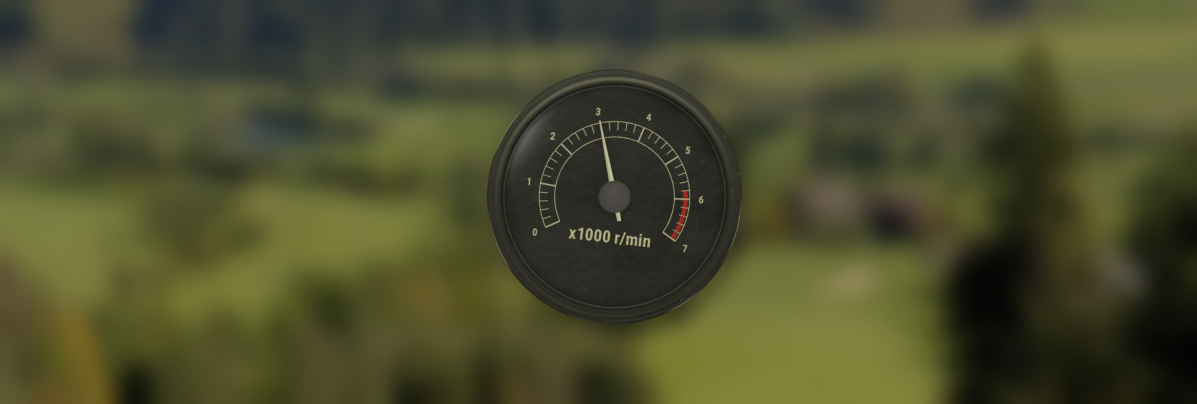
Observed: 3000 rpm
